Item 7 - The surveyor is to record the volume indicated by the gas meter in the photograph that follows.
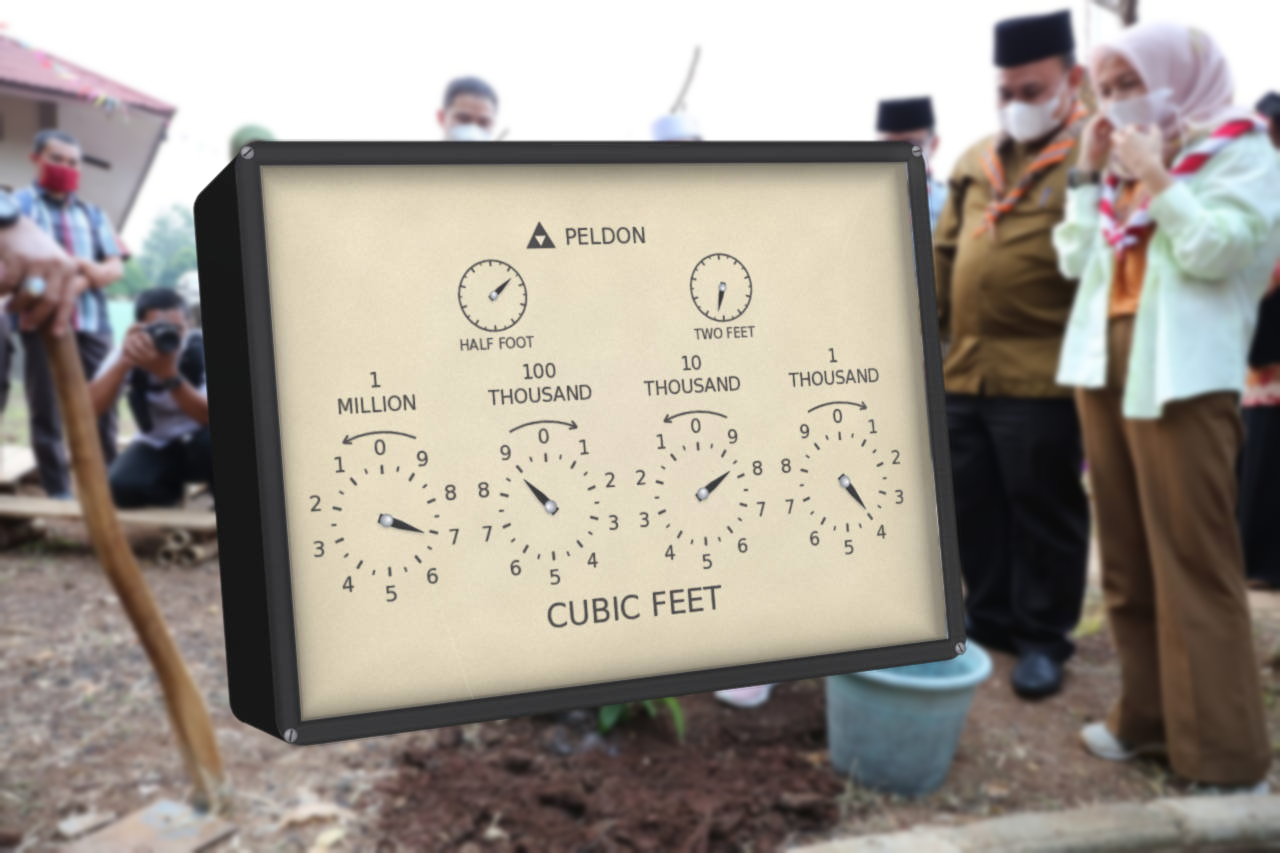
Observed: 688400 ft³
